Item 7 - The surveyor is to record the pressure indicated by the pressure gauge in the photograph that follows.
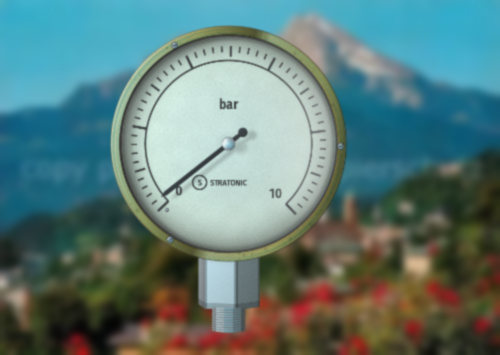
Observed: 0.2 bar
